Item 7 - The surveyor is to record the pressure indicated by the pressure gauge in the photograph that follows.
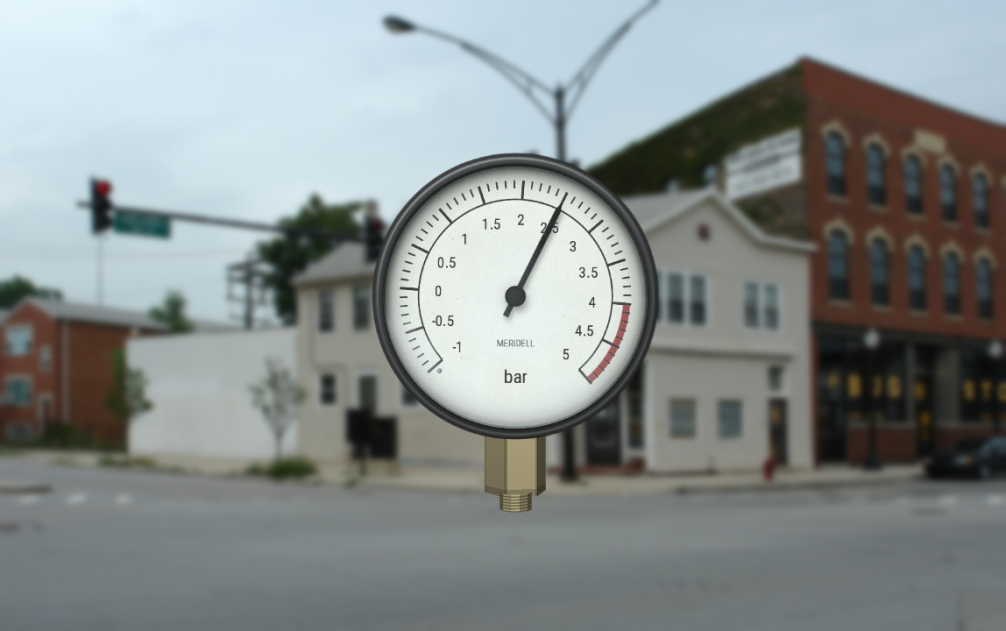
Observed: 2.5 bar
